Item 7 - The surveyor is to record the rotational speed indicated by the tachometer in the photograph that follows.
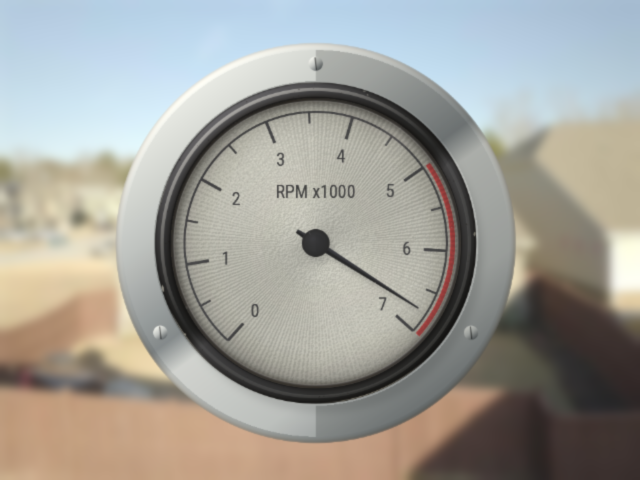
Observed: 6750 rpm
